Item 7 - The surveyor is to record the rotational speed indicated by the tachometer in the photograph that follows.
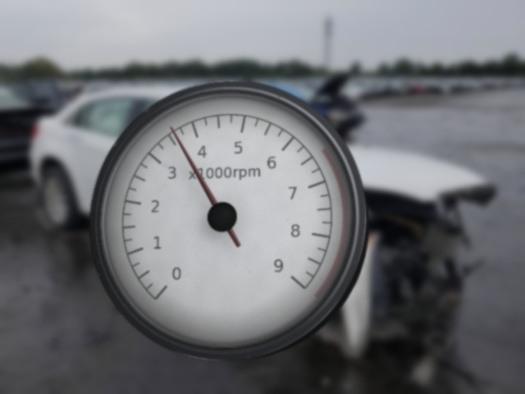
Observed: 3625 rpm
